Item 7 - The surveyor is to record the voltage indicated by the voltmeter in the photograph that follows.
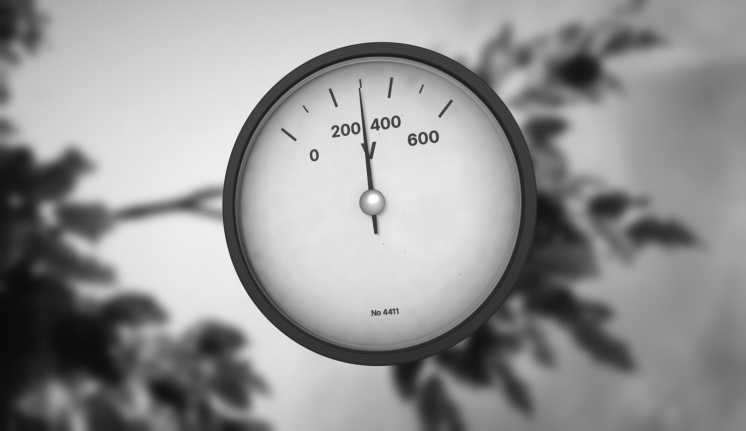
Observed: 300 V
